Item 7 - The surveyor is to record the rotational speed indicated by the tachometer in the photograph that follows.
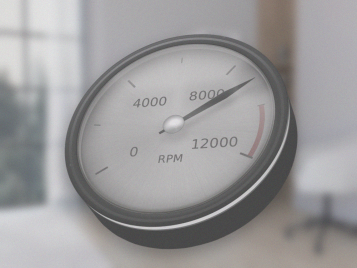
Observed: 9000 rpm
